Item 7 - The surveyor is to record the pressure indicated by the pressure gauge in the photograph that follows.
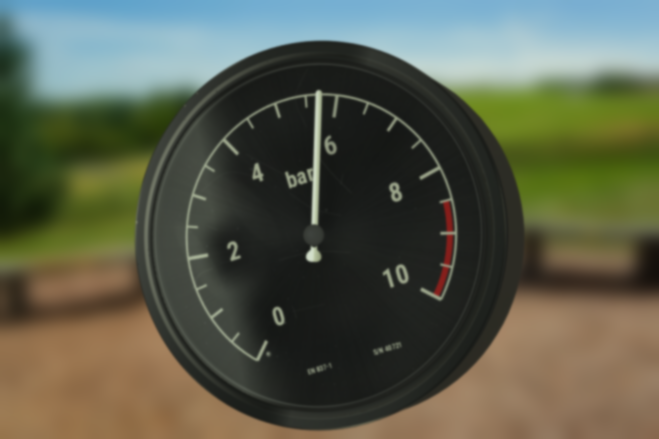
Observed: 5.75 bar
